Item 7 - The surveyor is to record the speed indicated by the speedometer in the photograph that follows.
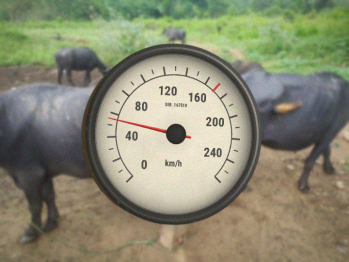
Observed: 55 km/h
